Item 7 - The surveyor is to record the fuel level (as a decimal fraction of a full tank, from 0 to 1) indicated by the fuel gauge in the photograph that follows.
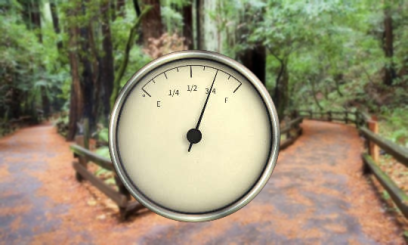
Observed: 0.75
